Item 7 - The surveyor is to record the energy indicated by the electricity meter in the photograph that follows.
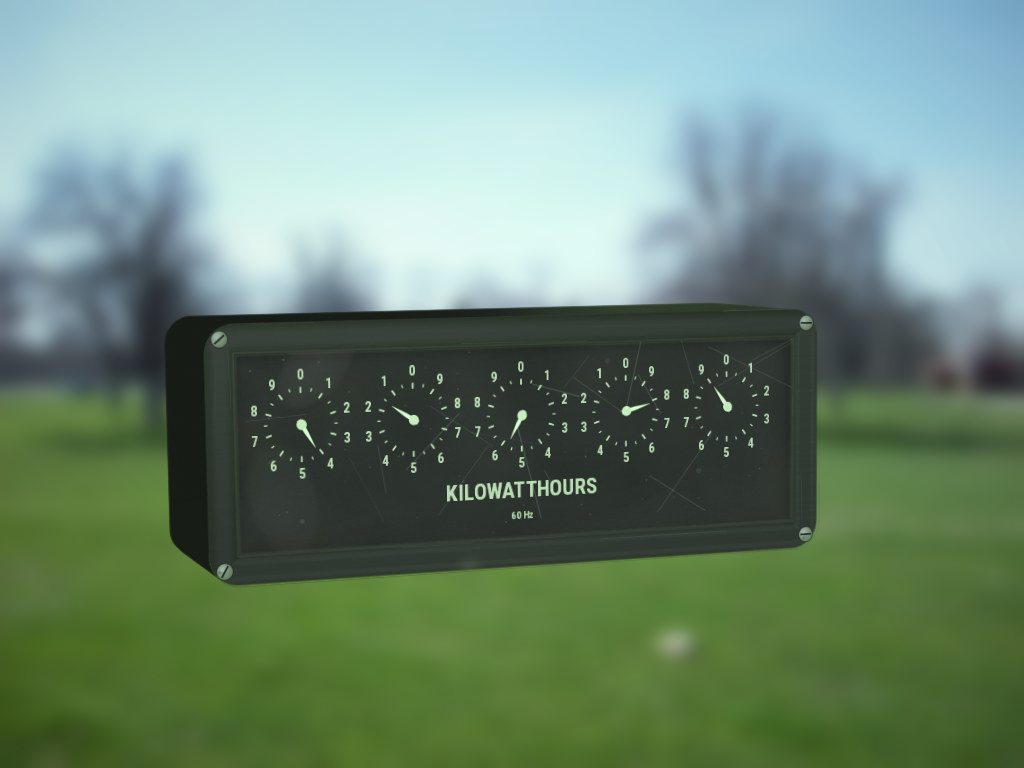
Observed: 41579 kWh
